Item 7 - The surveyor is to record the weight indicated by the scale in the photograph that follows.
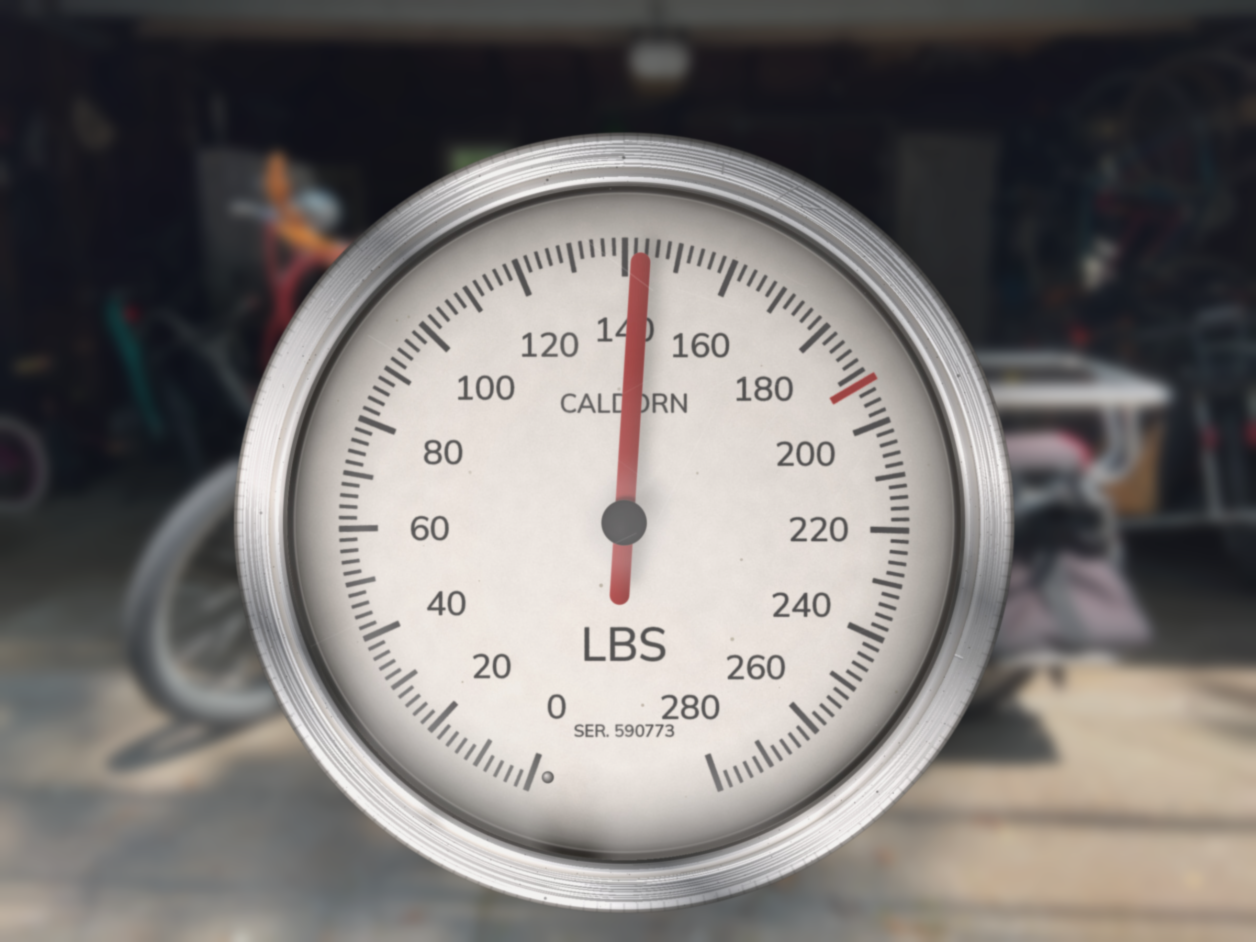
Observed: 143 lb
